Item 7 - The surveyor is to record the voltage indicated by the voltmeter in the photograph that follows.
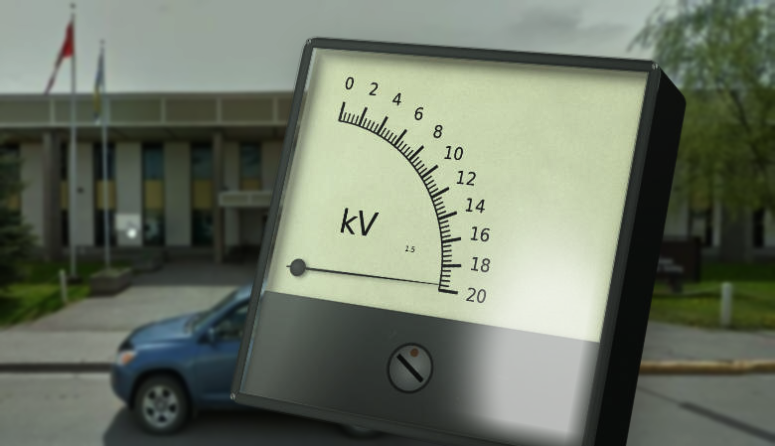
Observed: 19.6 kV
